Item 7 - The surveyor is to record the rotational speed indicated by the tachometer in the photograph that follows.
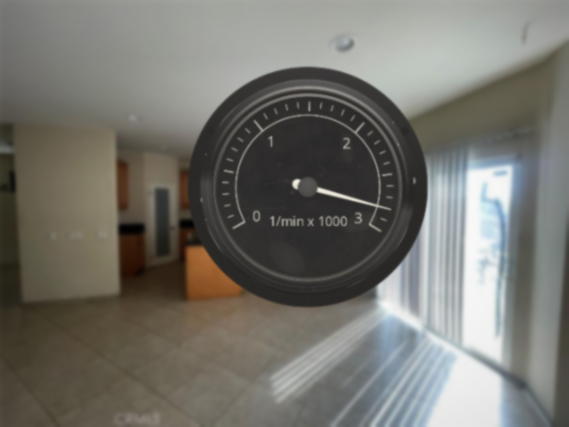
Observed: 2800 rpm
